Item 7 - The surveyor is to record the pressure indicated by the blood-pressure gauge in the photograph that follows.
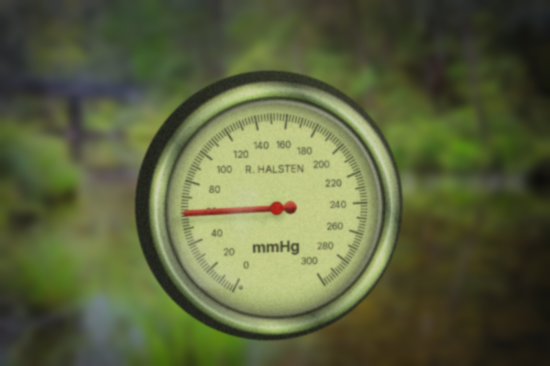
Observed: 60 mmHg
